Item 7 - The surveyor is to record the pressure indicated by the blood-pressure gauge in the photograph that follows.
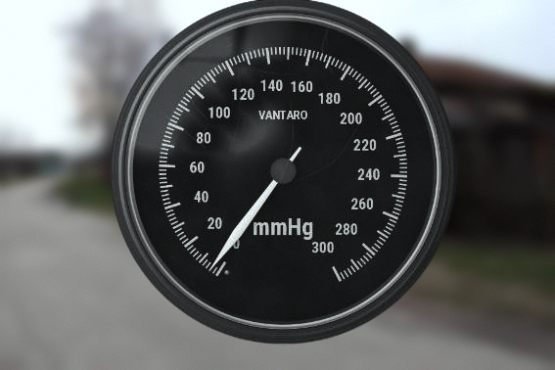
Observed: 4 mmHg
